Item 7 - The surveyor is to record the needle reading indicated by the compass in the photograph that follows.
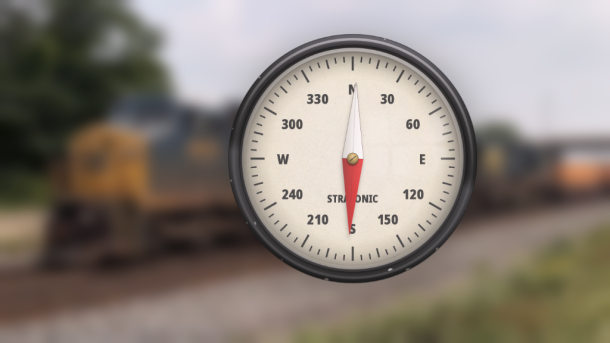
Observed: 182.5 °
